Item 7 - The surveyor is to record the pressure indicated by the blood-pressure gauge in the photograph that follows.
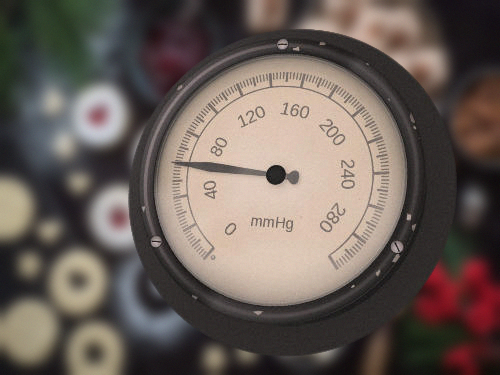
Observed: 60 mmHg
